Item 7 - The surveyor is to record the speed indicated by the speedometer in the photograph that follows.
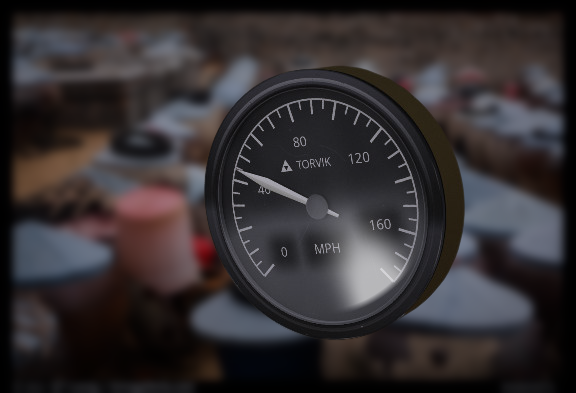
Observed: 45 mph
